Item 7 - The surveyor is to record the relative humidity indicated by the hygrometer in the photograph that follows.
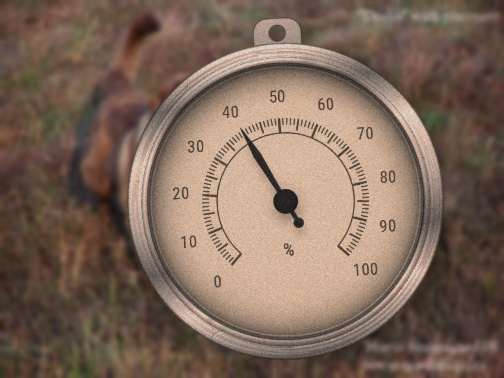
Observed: 40 %
